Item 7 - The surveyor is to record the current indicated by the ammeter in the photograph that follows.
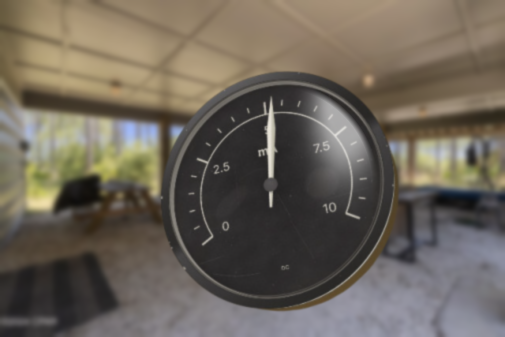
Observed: 5.25 mA
